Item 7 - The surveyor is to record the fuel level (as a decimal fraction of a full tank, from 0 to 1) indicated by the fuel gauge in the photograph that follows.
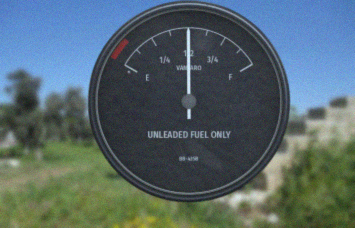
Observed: 0.5
